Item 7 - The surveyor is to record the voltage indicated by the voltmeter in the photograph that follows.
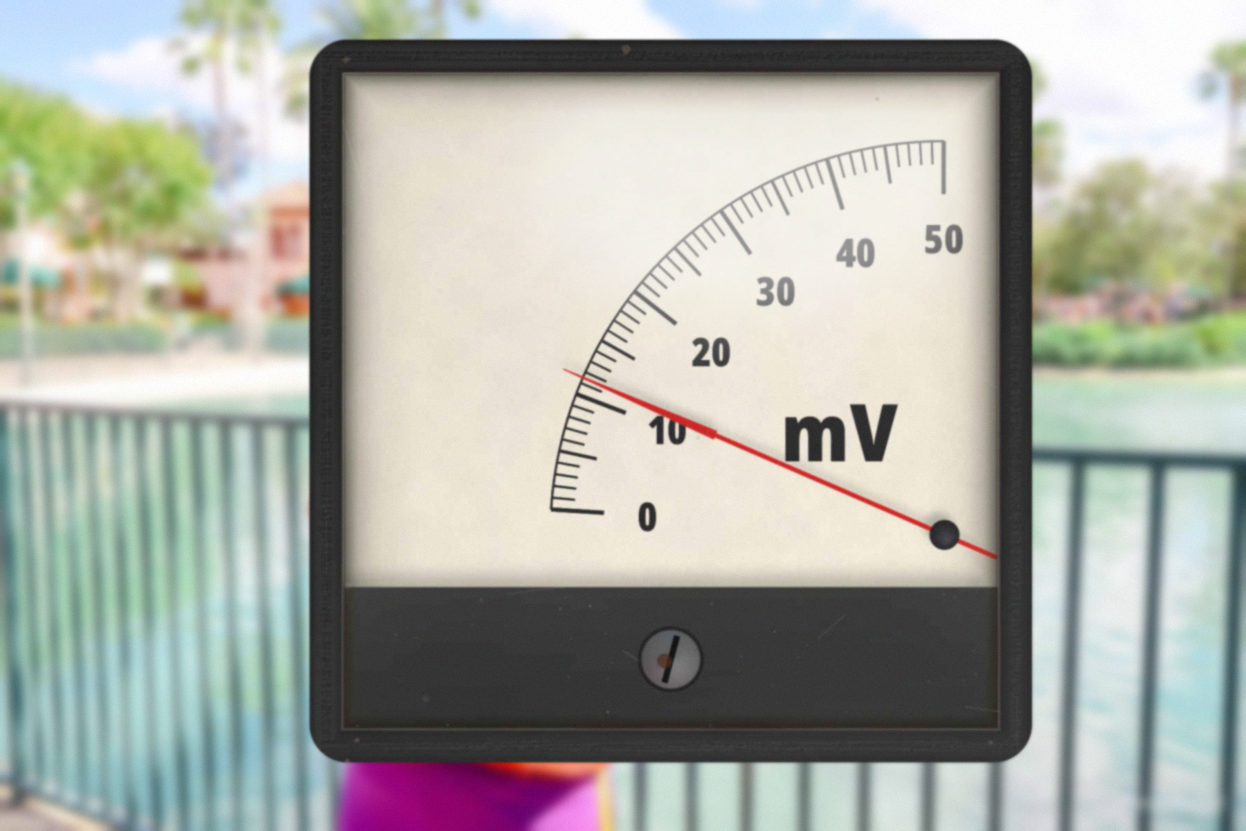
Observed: 11.5 mV
